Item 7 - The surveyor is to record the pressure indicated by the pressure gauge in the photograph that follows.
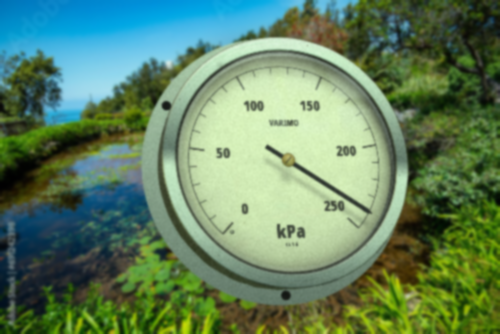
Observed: 240 kPa
